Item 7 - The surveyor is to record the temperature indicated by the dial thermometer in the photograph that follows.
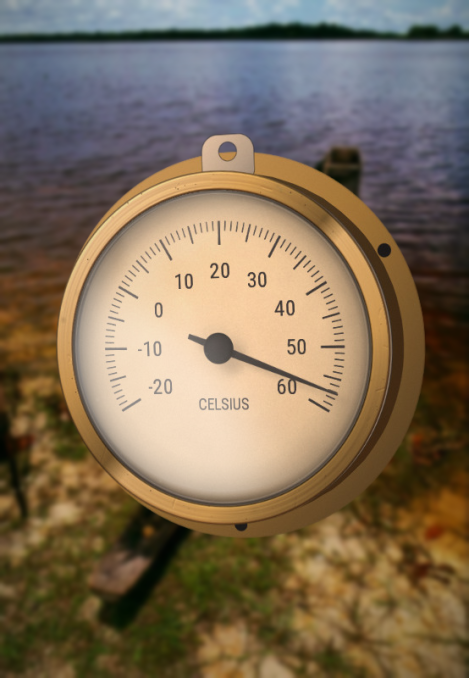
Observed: 57 °C
